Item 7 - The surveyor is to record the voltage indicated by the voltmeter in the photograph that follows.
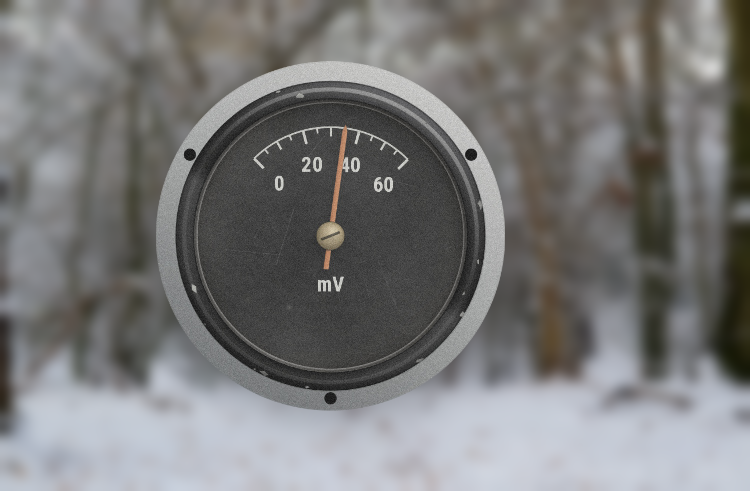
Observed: 35 mV
